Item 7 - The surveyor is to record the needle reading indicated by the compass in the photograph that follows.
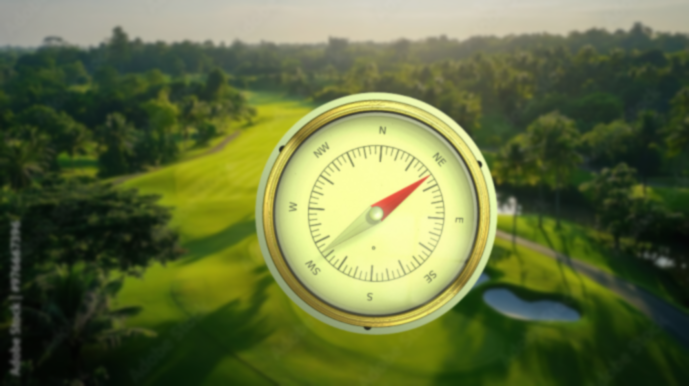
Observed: 50 °
